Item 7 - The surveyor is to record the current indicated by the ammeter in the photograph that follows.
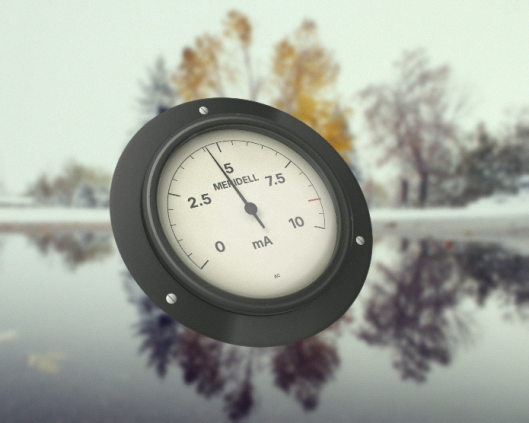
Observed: 4.5 mA
